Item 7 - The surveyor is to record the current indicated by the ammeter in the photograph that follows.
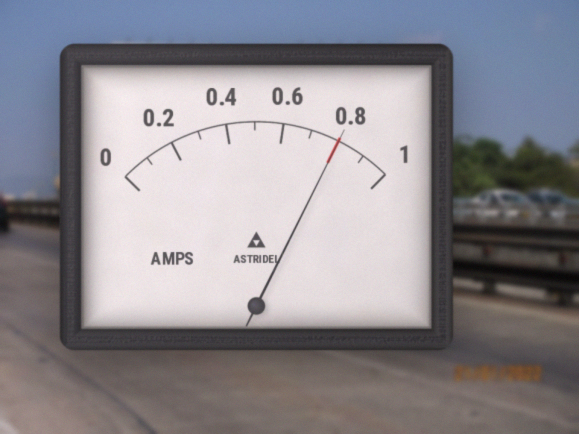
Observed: 0.8 A
